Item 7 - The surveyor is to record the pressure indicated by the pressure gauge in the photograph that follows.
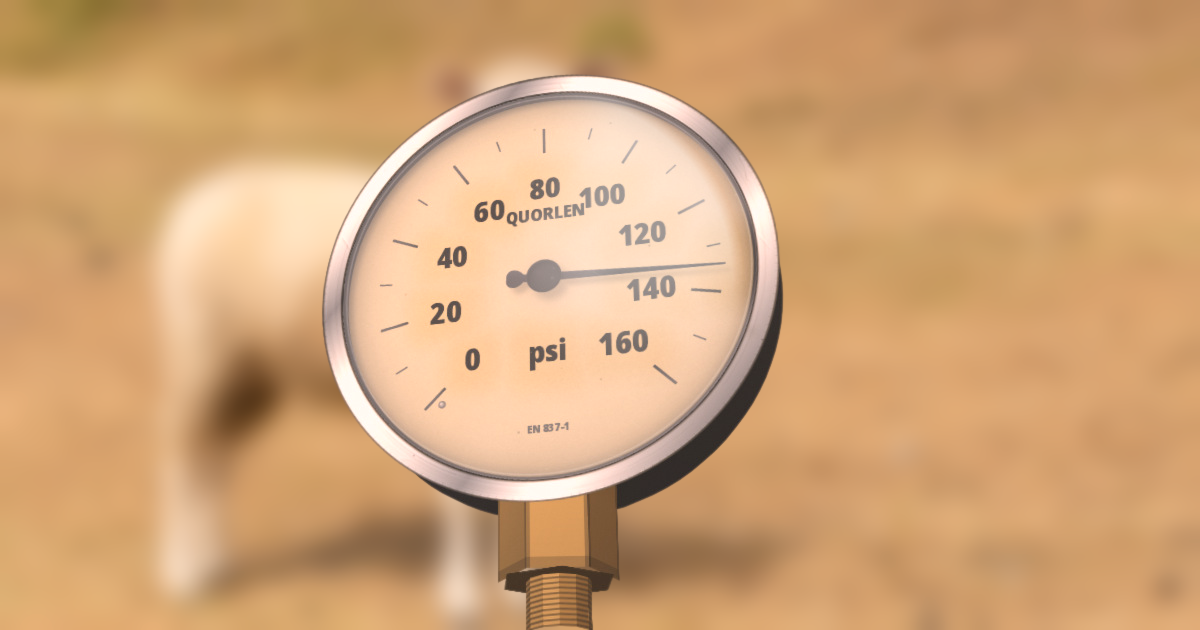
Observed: 135 psi
